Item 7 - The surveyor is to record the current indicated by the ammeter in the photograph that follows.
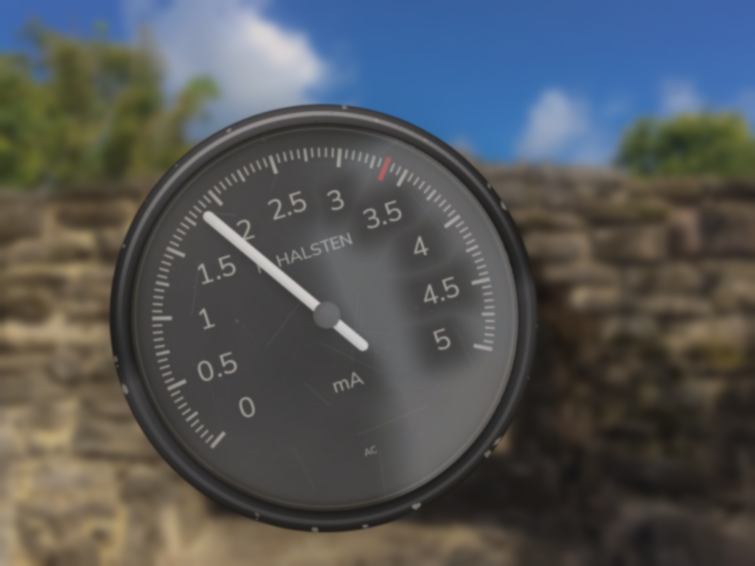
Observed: 1.85 mA
